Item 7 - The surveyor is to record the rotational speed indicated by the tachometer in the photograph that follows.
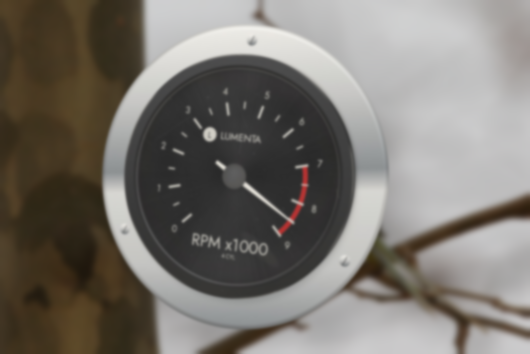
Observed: 8500 rpm
